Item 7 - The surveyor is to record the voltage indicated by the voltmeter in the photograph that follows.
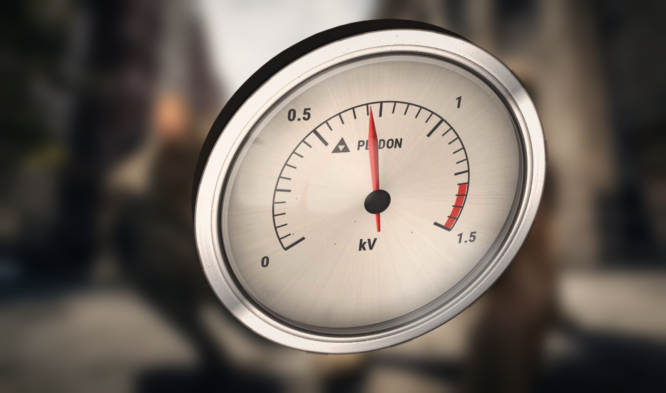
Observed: 0.7 kV
